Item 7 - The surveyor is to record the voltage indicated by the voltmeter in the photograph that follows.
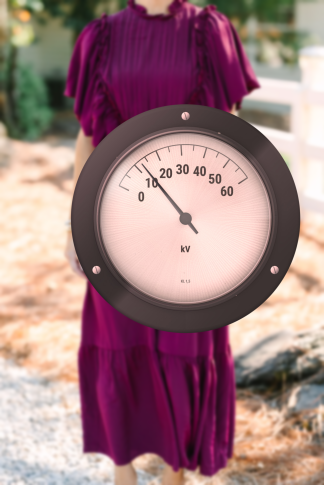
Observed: 12.5 kV
